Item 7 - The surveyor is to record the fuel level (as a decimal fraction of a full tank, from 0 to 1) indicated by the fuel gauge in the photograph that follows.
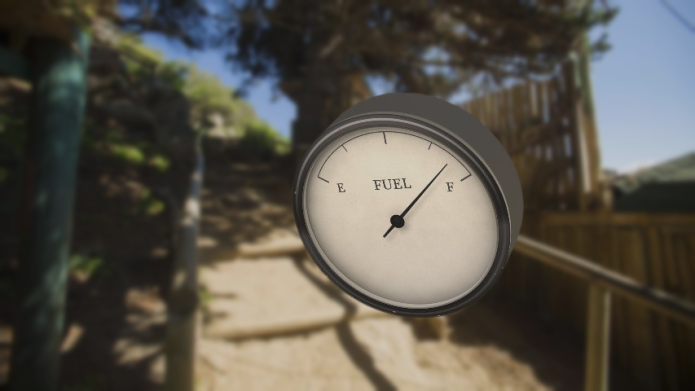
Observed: 0.875
